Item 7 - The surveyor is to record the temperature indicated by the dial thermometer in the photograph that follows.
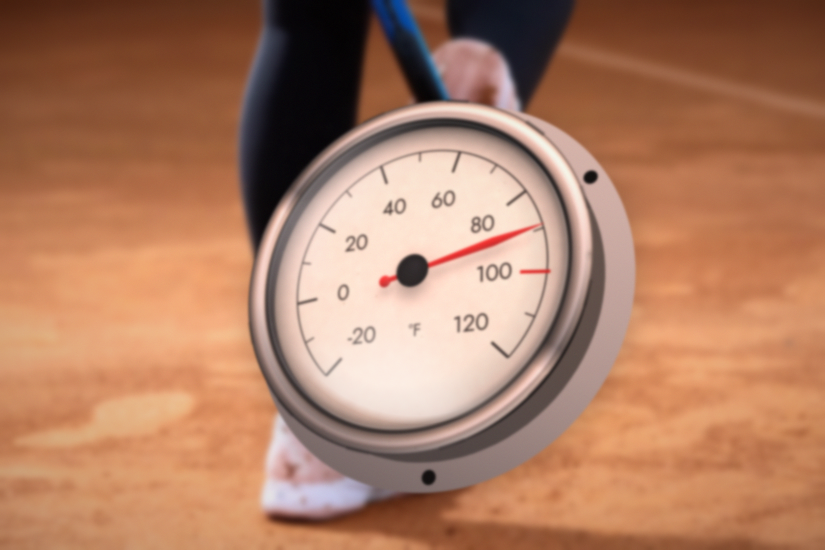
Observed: 90 °F
